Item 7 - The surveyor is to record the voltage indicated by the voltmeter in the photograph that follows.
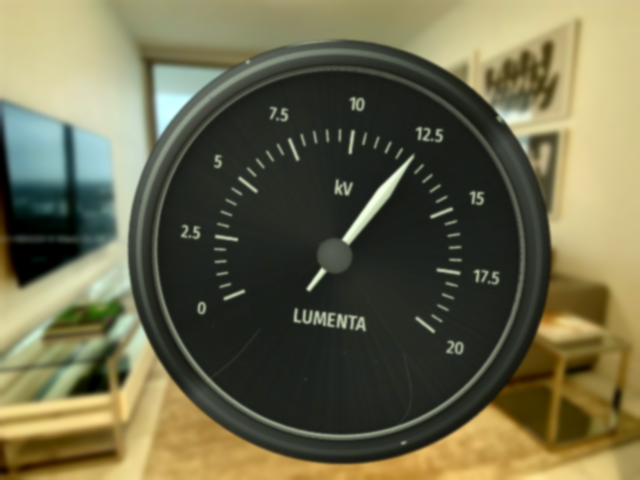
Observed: 12.5 kV
